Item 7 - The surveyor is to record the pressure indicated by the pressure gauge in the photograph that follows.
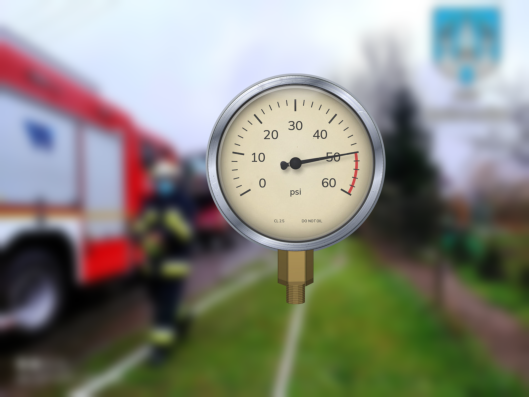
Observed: 50 psi
